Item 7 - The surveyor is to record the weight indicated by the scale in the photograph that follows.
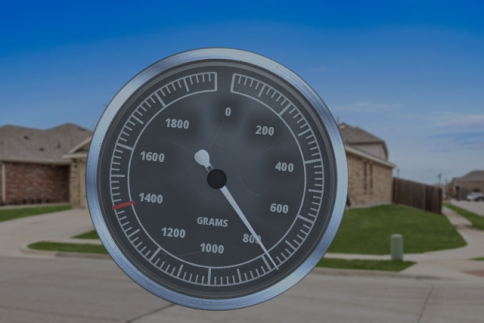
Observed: 780 g
